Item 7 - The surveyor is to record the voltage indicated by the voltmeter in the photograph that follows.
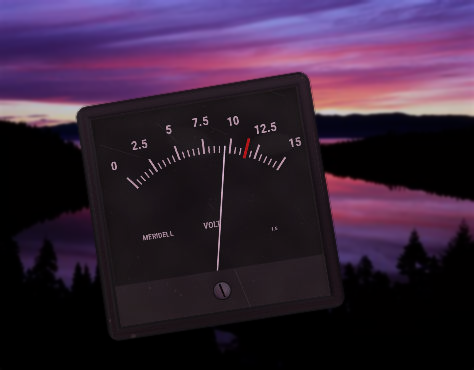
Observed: 9.5 V
